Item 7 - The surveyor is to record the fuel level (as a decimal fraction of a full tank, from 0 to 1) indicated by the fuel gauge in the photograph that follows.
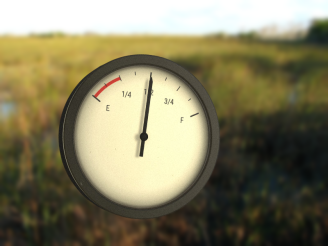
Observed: 0.5
